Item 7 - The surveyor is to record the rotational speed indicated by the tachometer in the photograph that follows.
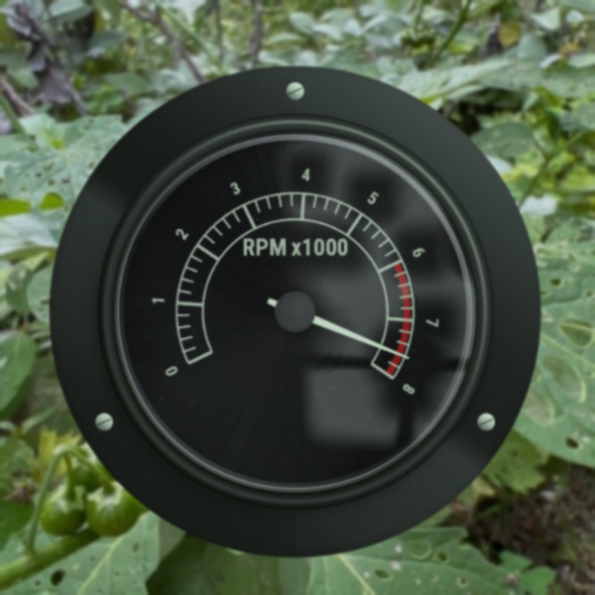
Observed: 7600 rpm
